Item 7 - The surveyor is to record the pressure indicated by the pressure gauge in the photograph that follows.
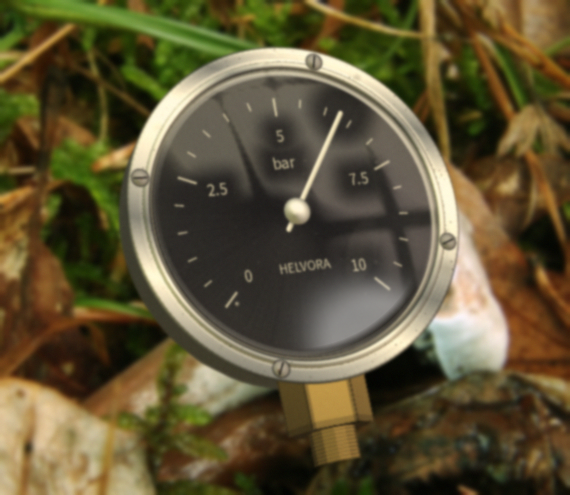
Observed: 6.25 bar
